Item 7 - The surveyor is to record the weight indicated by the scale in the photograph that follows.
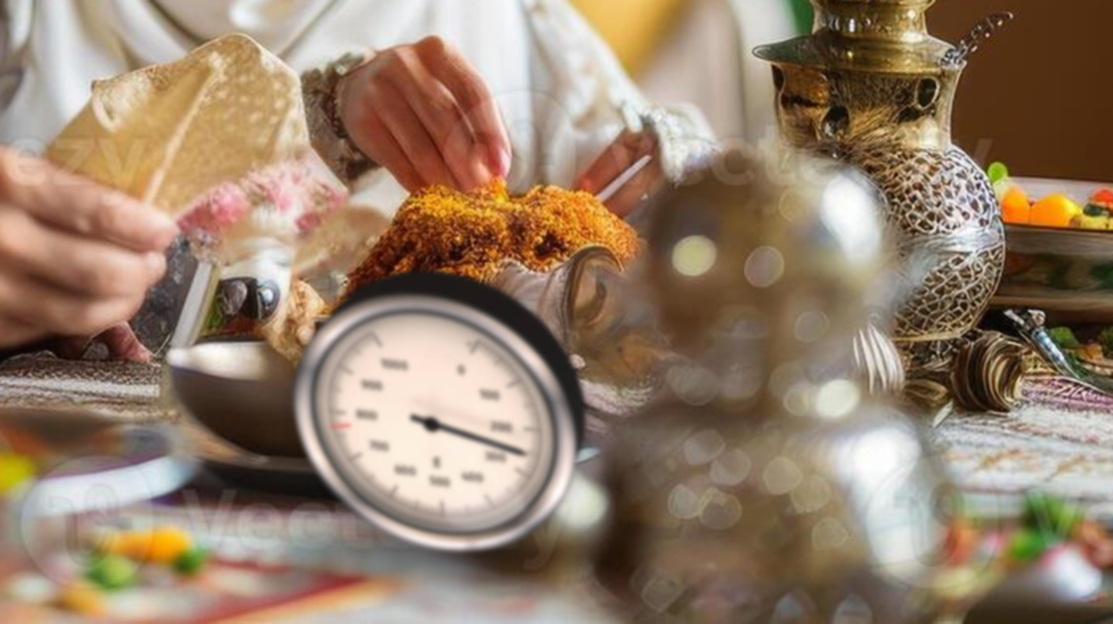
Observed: 250 g
